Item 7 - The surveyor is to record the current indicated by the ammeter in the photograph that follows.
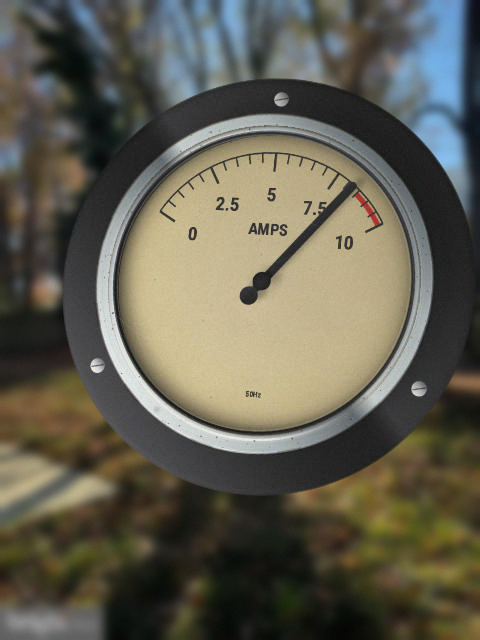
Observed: 8.25 A
